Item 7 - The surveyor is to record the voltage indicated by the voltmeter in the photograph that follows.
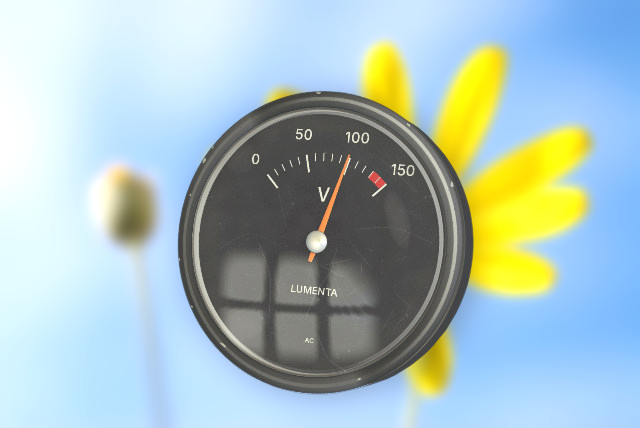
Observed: 100 V
